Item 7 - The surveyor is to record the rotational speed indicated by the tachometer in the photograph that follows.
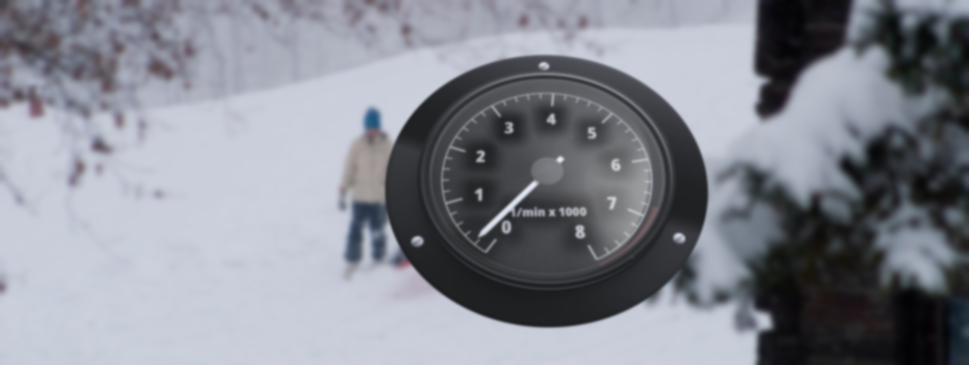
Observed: 200 rpm
